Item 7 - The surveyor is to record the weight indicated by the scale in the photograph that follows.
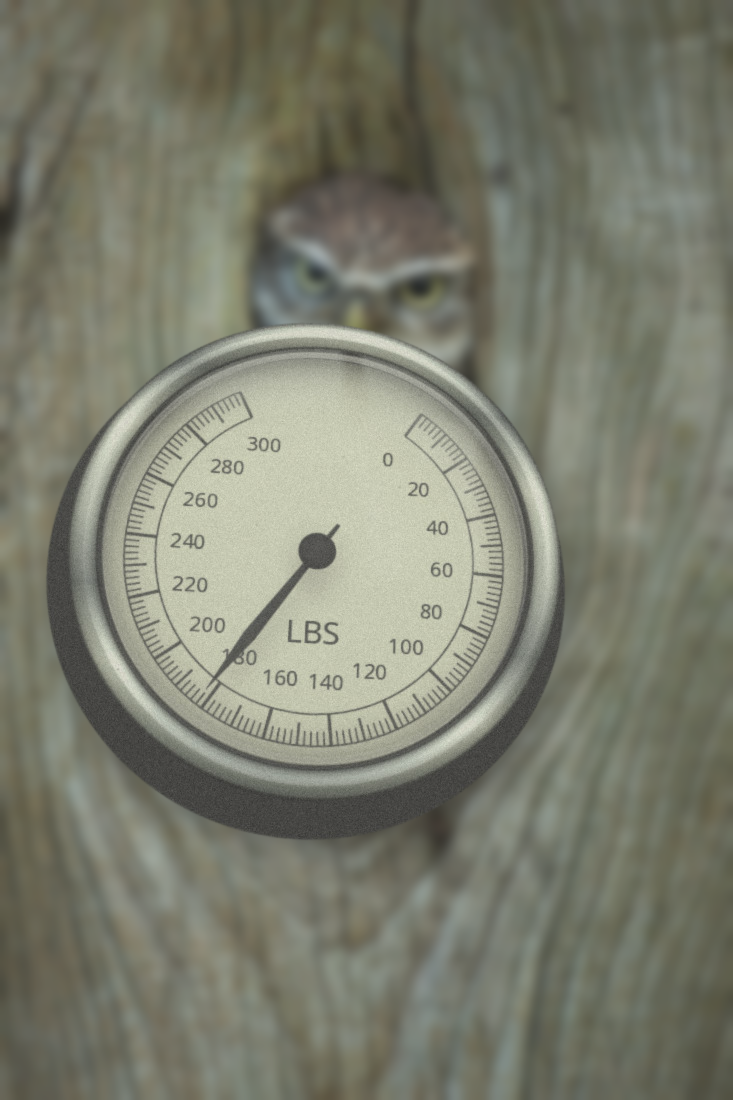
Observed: 182 lb
